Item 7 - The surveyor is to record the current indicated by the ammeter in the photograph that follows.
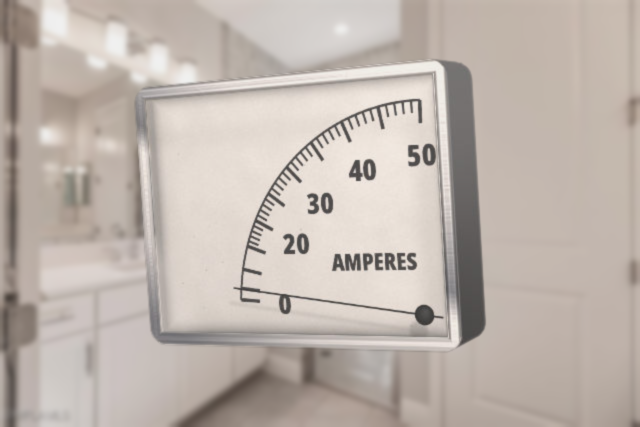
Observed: 5 A
